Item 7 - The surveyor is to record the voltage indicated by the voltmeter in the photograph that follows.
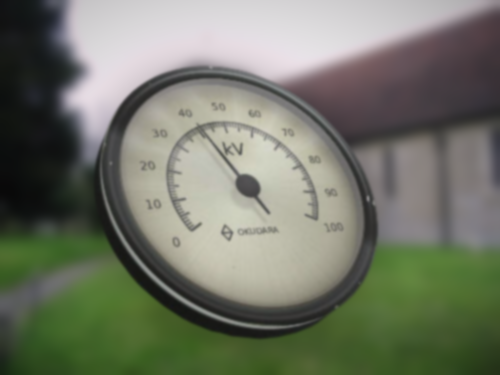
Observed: 40 kV
